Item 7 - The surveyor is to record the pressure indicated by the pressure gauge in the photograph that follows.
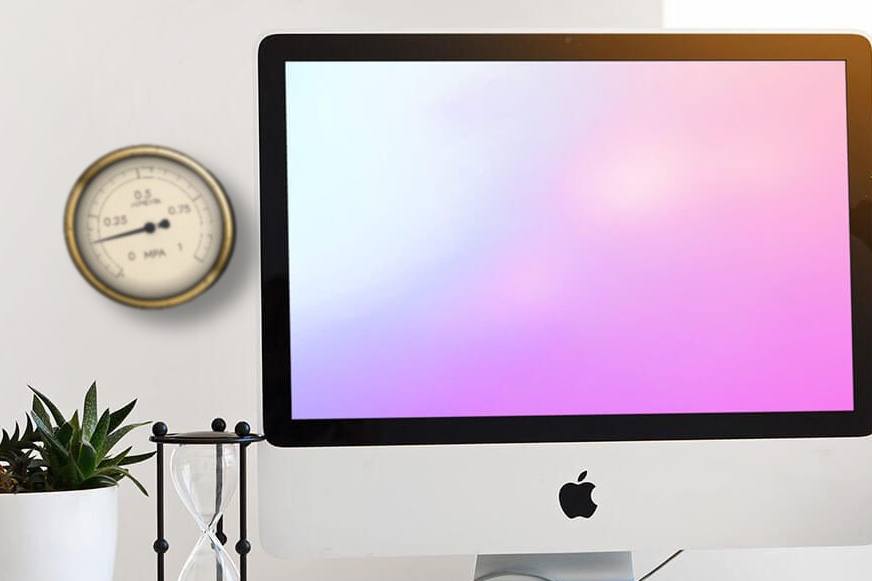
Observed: 0.15 MPa
